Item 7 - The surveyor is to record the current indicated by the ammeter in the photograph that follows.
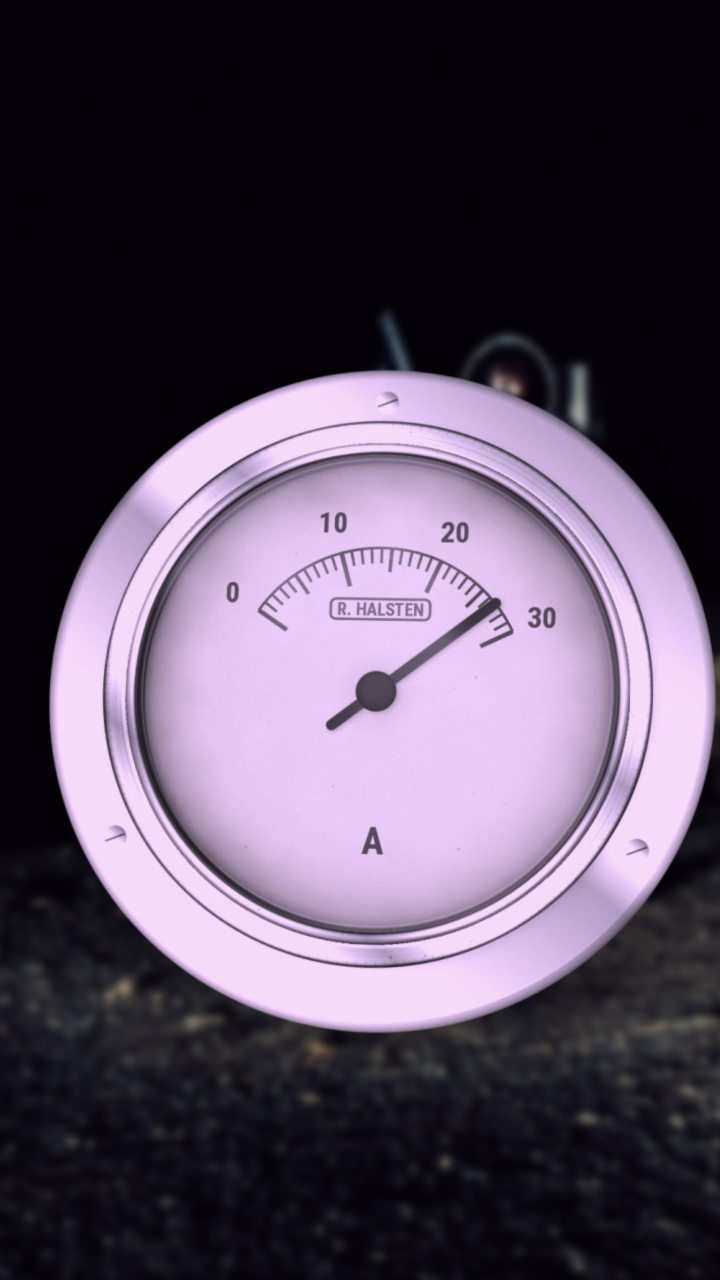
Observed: 27 A
